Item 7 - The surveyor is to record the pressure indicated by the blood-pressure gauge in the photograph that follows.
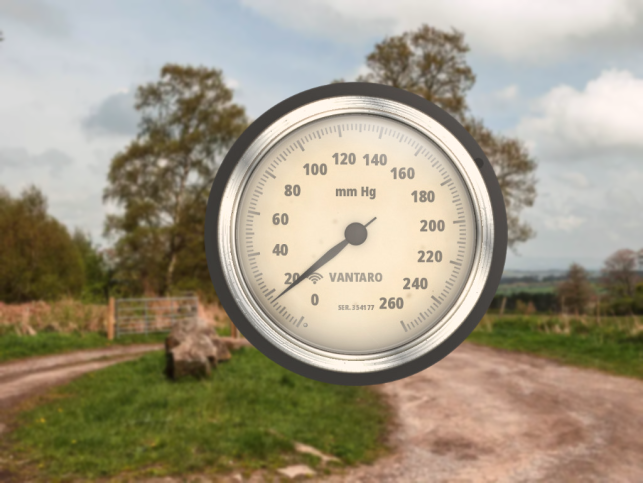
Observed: 16 mmHg
